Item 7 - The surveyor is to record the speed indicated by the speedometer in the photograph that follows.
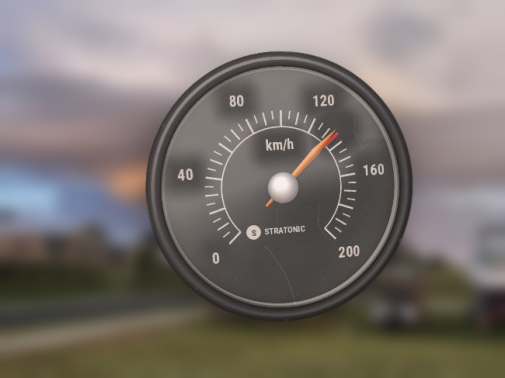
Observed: 132.5 km/h
